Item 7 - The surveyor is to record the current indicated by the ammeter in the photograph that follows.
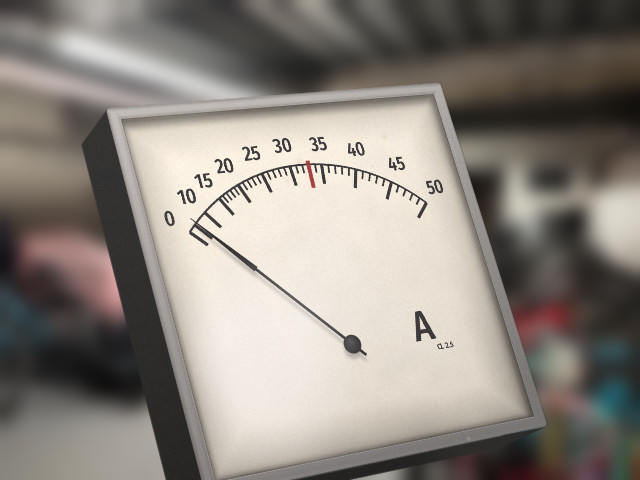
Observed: 5 A
